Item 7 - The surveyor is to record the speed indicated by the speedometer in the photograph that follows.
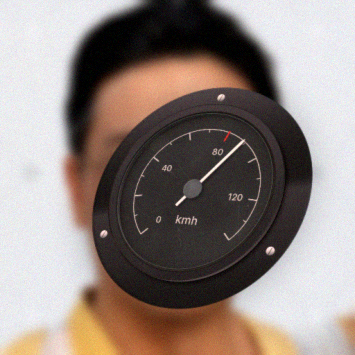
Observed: 90 km/h
